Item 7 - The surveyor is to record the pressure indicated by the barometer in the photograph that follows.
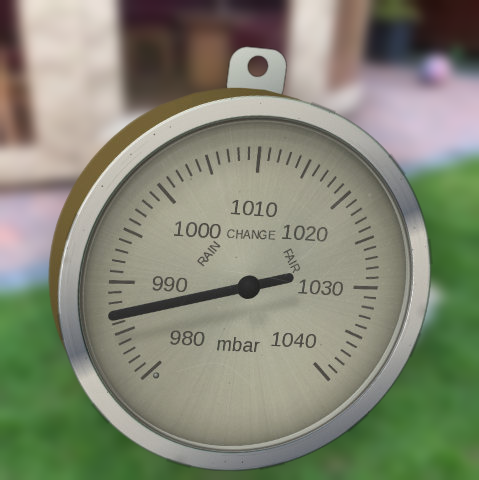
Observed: 987 mbar
